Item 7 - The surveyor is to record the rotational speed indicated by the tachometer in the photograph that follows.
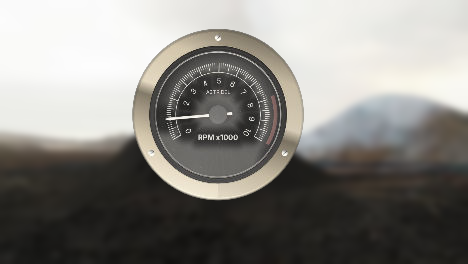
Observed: 1000 rpm
